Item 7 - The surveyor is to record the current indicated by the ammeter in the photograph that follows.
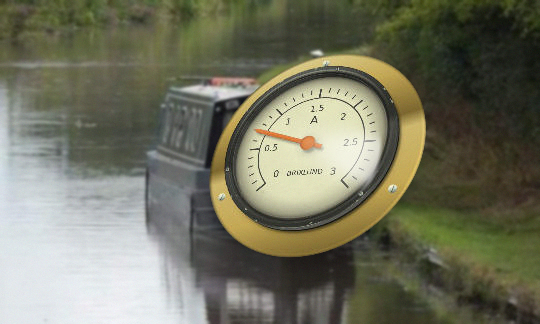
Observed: 0.7 A
